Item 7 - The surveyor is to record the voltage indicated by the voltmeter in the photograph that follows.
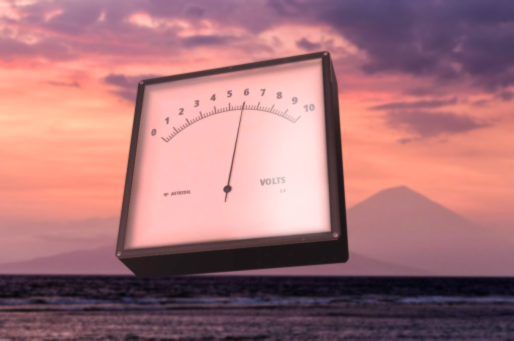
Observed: 6 V
